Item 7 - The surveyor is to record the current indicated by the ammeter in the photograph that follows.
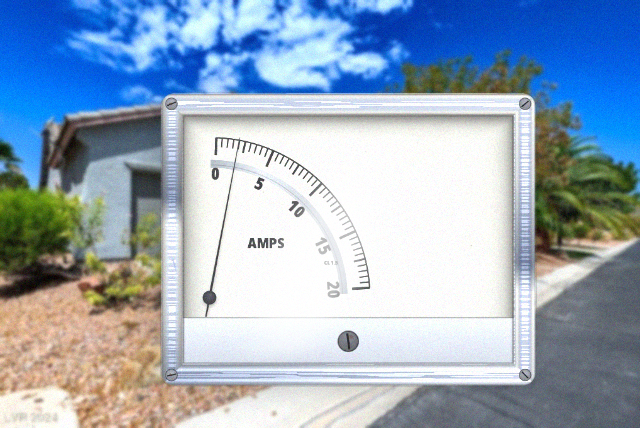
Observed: 2 A
